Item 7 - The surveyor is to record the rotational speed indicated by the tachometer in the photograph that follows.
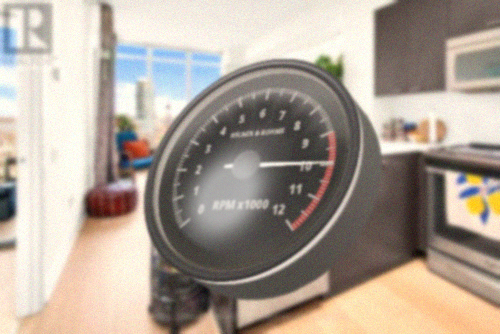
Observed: 10000 rpm
